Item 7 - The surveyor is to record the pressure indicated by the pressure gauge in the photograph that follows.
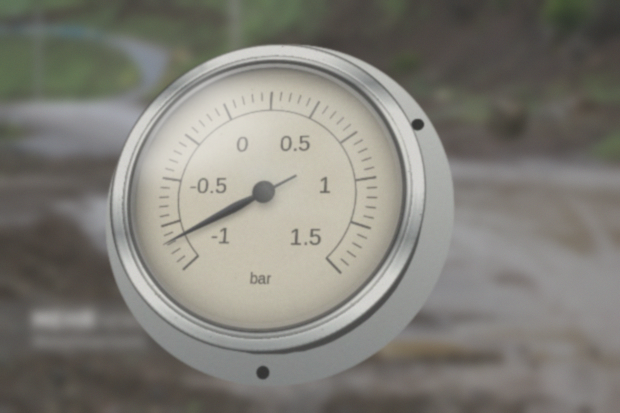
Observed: -0.85 bar
